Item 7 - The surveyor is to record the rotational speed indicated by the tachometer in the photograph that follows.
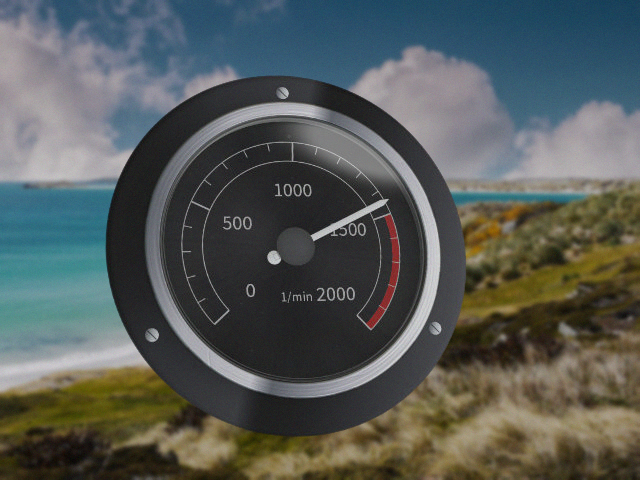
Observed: 1450 rpm
